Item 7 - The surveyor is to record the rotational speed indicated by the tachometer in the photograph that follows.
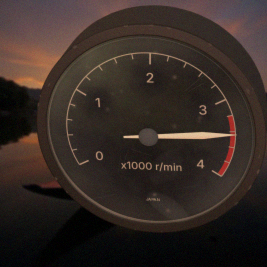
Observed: 3400 rpm
